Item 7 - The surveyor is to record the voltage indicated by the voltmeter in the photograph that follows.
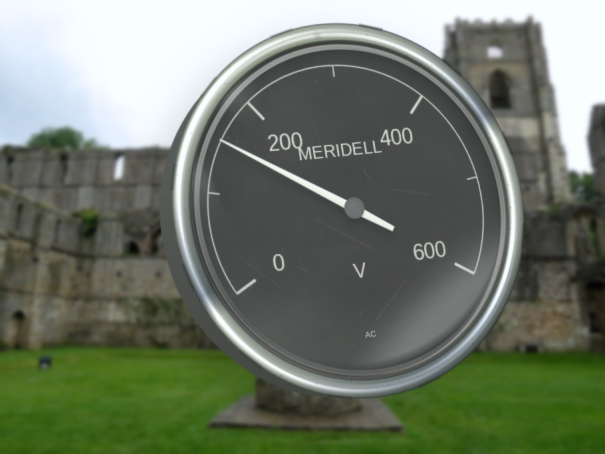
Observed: 150 V
